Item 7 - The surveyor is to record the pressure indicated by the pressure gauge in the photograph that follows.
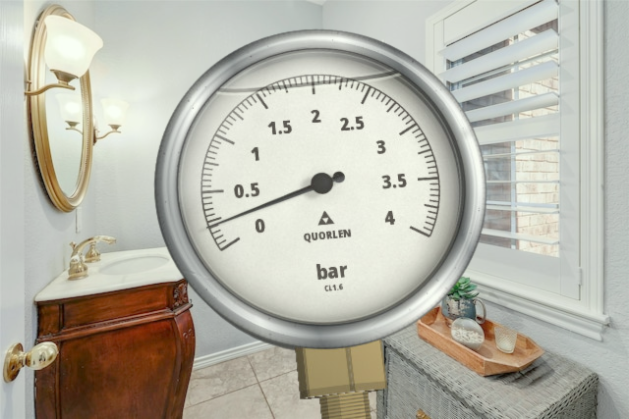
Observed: 0.2 bar
